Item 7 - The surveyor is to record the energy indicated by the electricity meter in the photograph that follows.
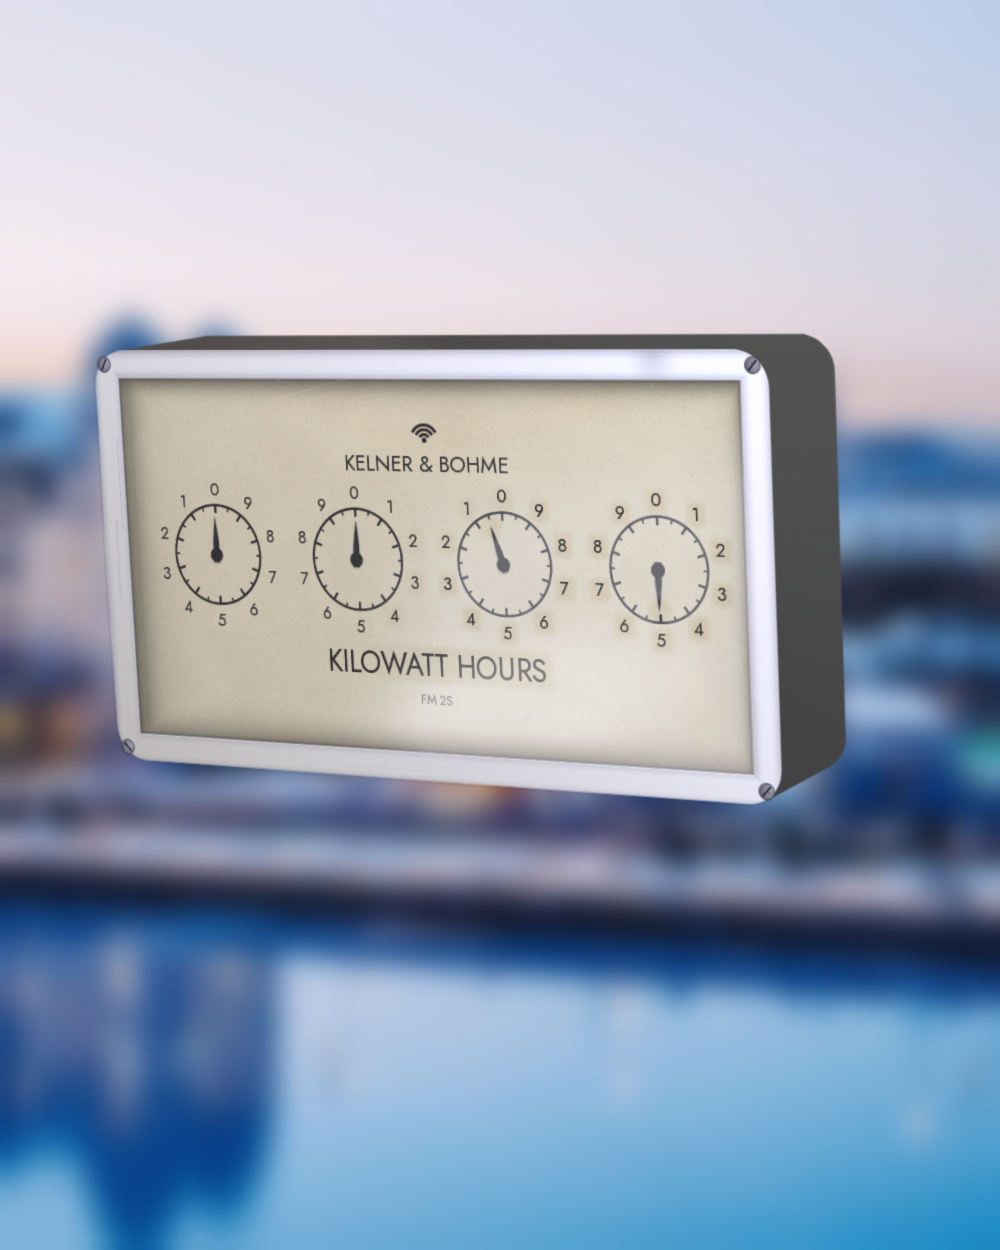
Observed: 5 kWh
